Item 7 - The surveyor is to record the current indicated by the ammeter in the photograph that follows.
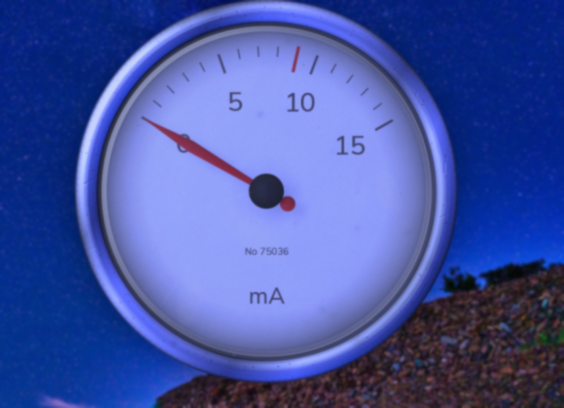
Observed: 0 mA
